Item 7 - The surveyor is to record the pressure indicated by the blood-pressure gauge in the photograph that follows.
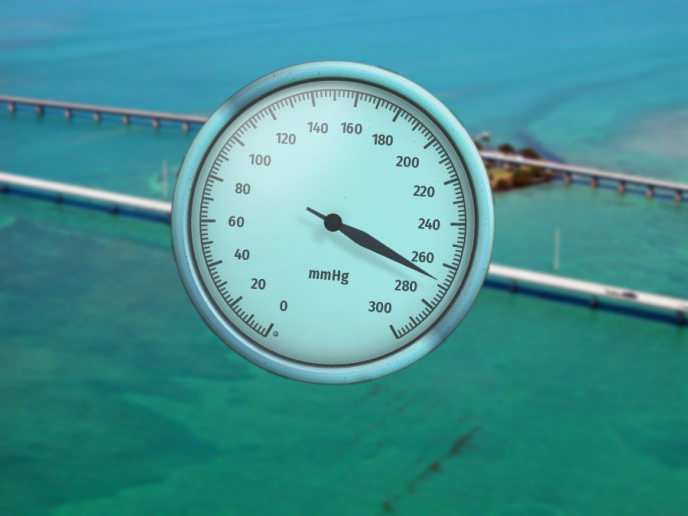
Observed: 268 mmHg
